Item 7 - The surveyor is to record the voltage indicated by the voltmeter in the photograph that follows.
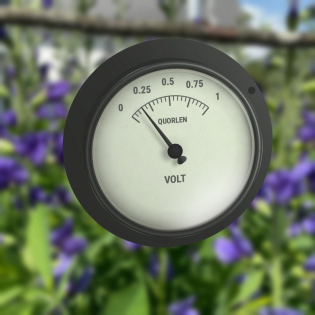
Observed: 0.15 V
